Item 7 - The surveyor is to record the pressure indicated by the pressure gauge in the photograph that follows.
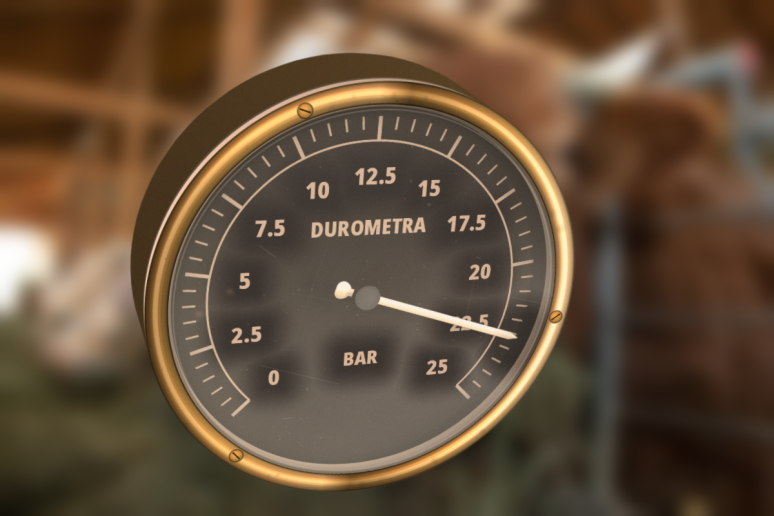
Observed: 22.5 bar
